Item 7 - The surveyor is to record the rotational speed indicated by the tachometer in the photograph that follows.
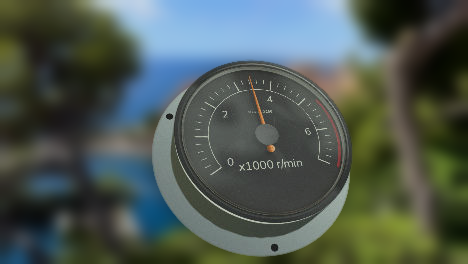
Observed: 3400 rpm
